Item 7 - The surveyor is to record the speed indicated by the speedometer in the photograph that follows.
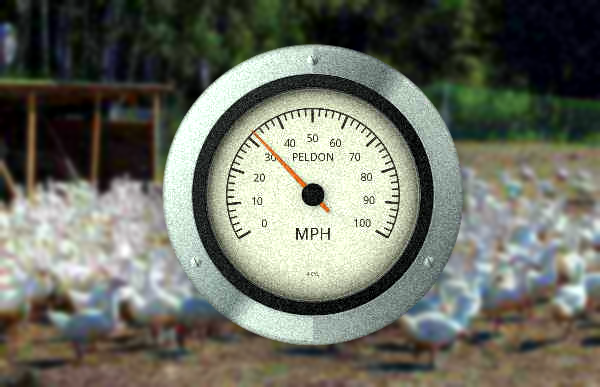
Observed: 32 mph
